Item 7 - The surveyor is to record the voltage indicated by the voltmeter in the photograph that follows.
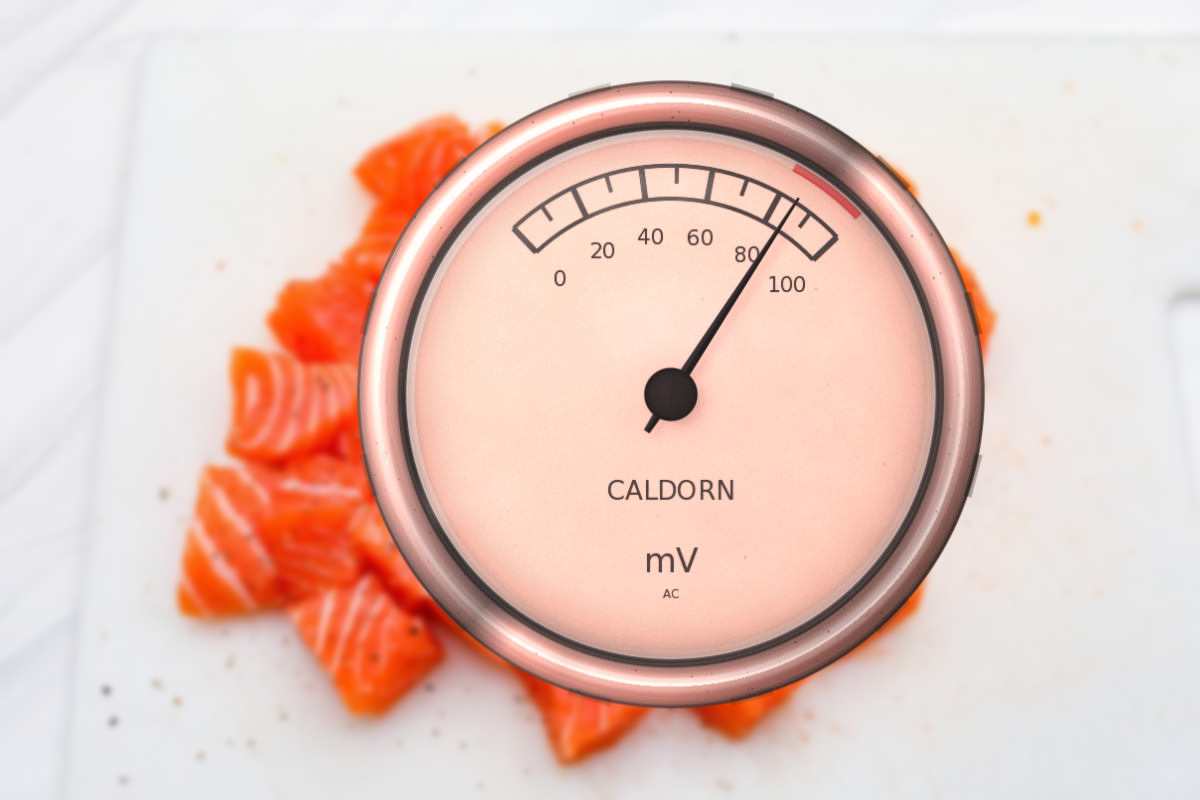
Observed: 85 mV
